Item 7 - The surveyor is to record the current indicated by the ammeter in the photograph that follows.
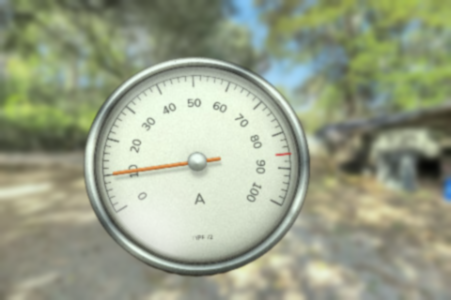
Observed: 10 A
